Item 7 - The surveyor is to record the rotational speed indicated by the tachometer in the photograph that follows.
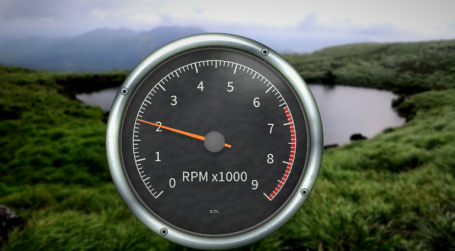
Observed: 2000 rpm
